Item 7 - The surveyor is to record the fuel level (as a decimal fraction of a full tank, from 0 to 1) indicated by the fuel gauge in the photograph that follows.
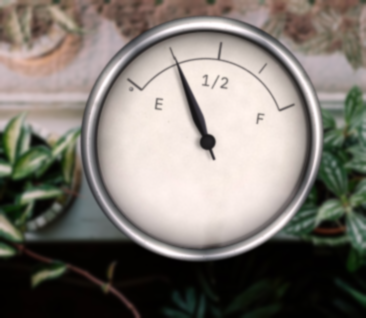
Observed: 0.25
